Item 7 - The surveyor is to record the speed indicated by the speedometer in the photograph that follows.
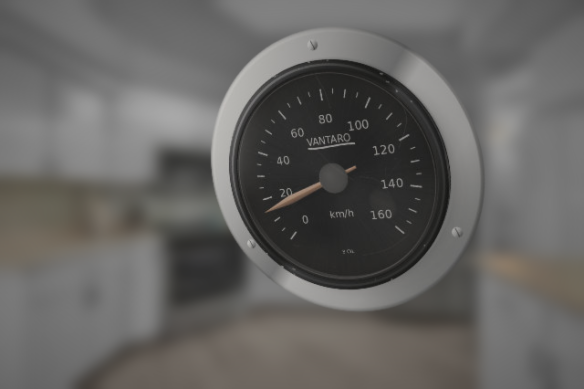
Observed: 15 km/h
